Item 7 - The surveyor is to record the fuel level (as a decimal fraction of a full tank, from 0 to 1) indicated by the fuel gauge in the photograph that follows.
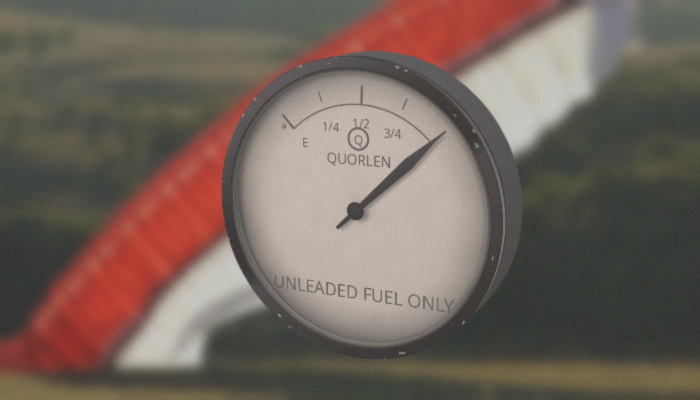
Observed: 1
